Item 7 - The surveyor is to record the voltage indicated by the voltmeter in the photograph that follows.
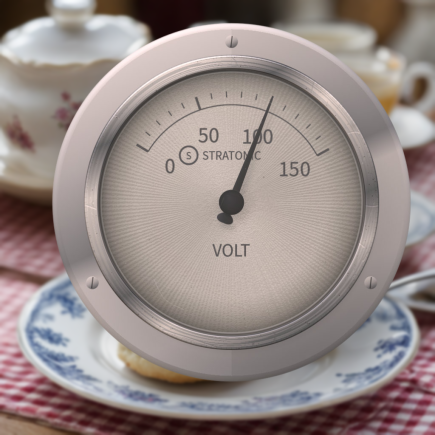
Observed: 100 V
